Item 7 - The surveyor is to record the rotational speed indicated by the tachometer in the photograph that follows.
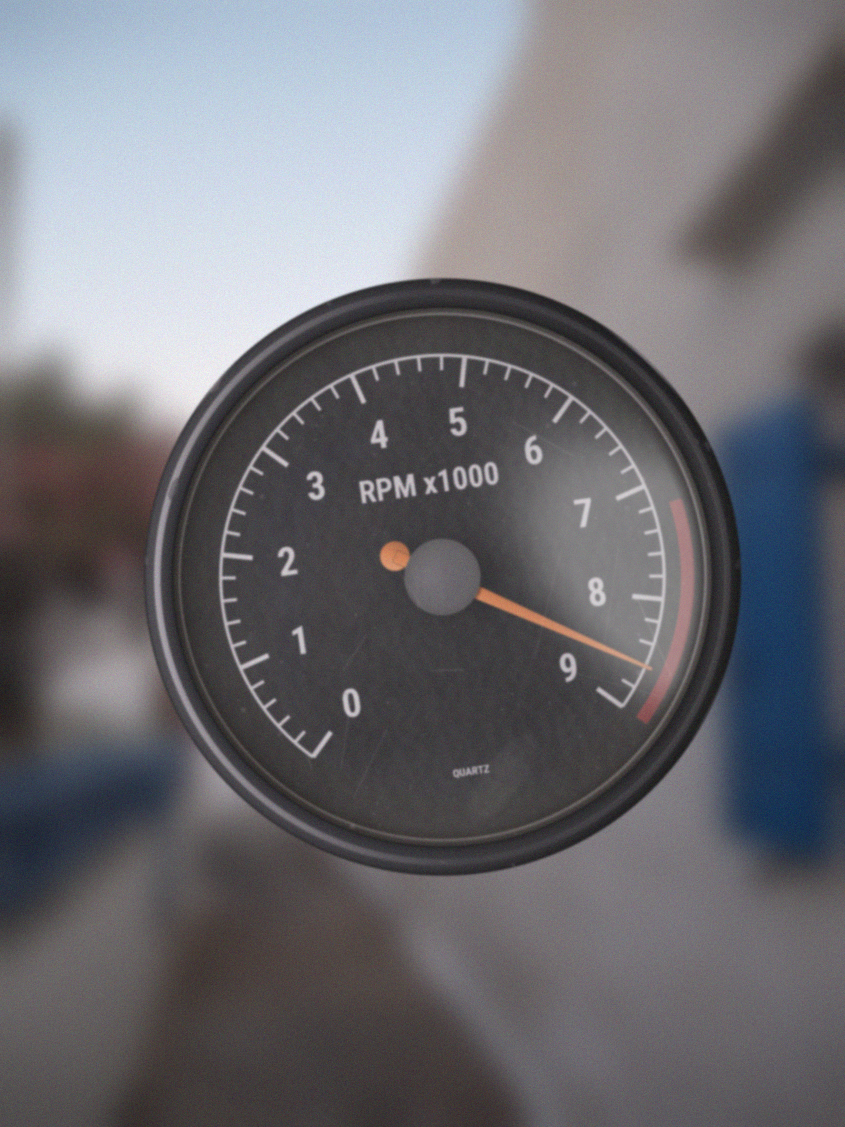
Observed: 8600 rpm
